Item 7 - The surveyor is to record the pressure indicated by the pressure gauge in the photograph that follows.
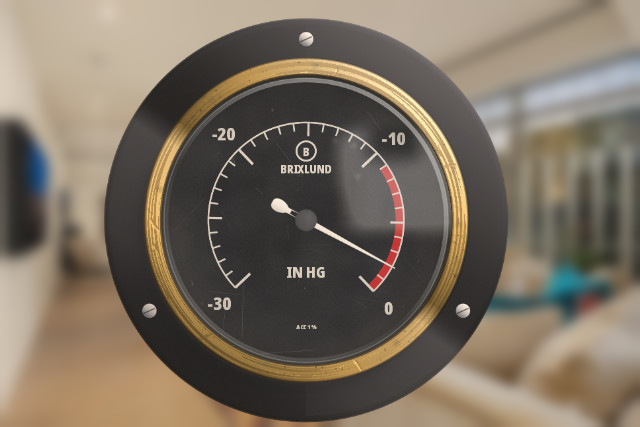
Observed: -2 inHg
